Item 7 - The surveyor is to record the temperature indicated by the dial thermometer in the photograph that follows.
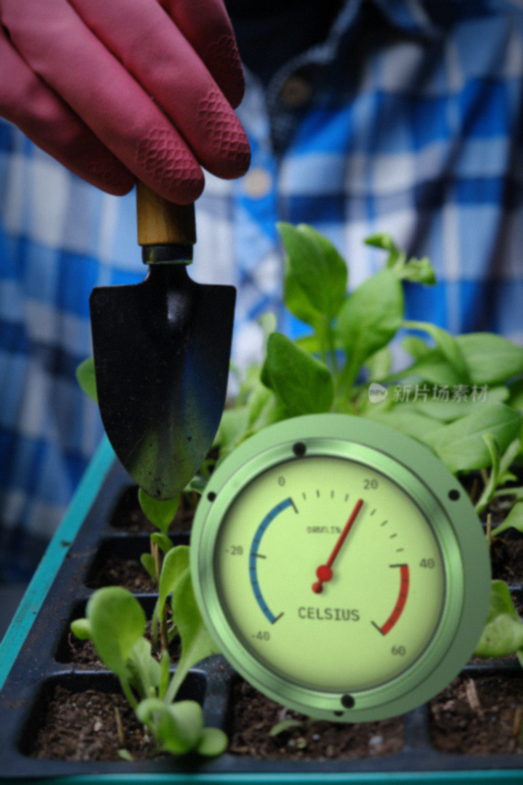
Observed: 20 °C
